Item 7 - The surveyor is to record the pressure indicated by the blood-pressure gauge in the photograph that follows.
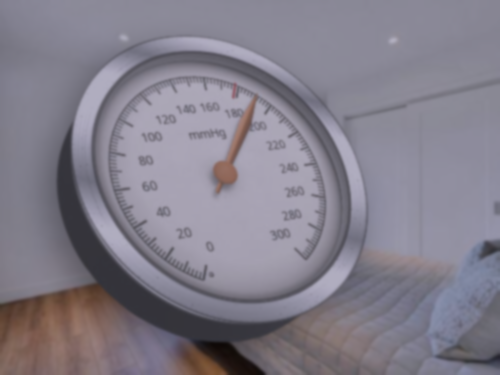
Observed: 190 mmHg
